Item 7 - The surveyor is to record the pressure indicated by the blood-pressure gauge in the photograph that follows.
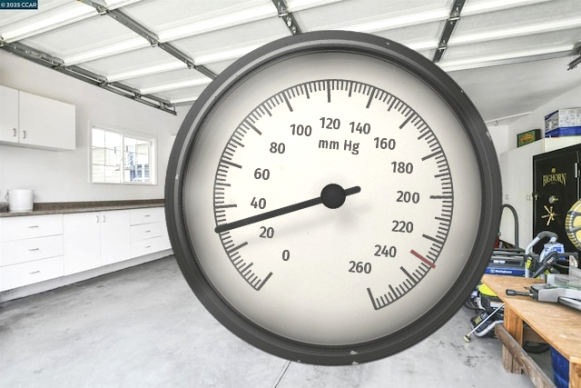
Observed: 30 mmHg
